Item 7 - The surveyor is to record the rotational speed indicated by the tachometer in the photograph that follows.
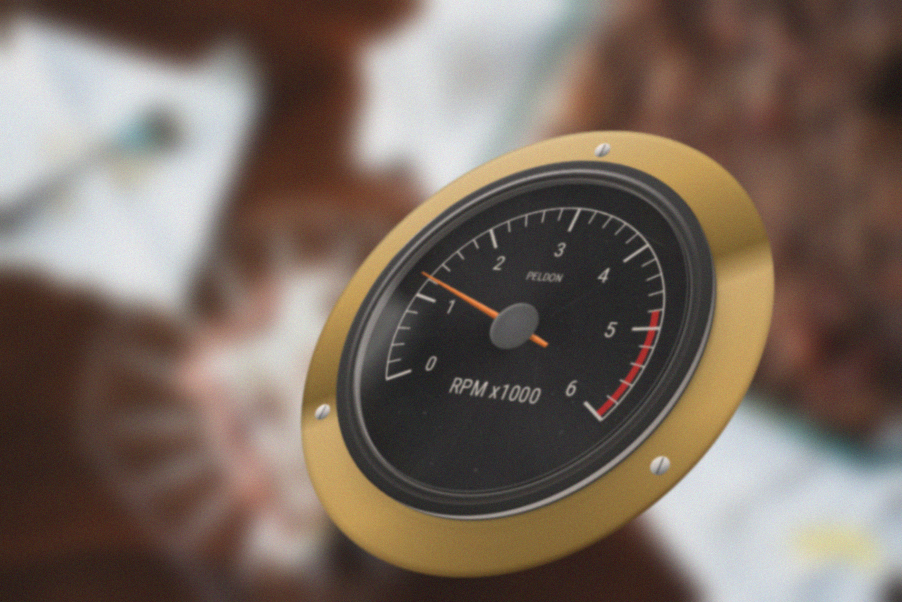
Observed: 1200 rpm
